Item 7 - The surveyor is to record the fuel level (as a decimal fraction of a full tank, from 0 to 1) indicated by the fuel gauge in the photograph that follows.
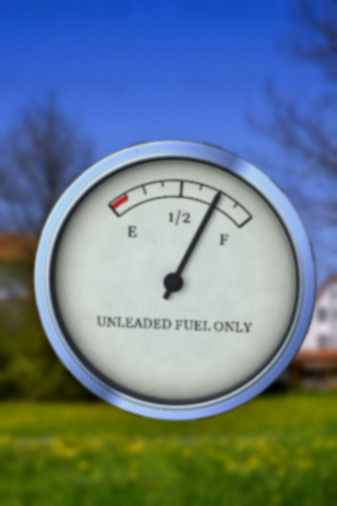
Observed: 0.75
